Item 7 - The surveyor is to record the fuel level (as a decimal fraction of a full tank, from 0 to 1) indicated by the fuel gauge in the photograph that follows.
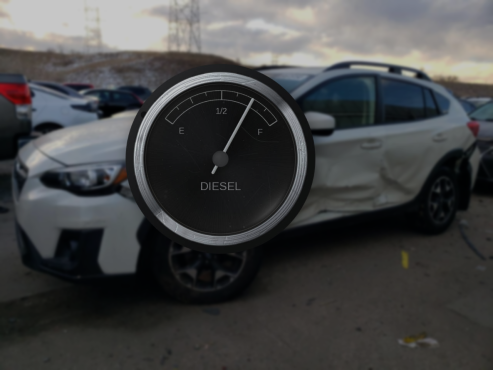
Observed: 0.75
